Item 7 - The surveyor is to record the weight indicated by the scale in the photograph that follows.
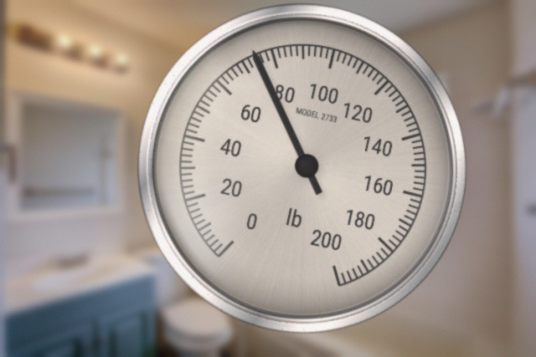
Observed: 74 lb
